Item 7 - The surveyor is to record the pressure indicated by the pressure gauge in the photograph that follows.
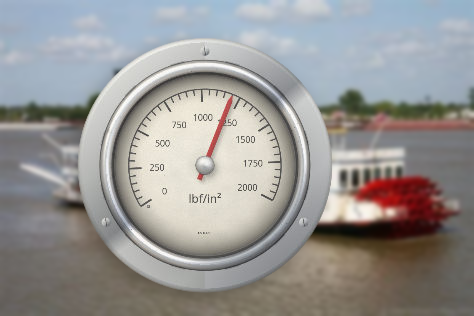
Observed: 1200 psi
